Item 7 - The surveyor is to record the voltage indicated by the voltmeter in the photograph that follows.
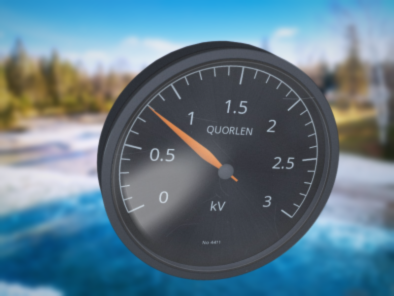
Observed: 0.8 kV
